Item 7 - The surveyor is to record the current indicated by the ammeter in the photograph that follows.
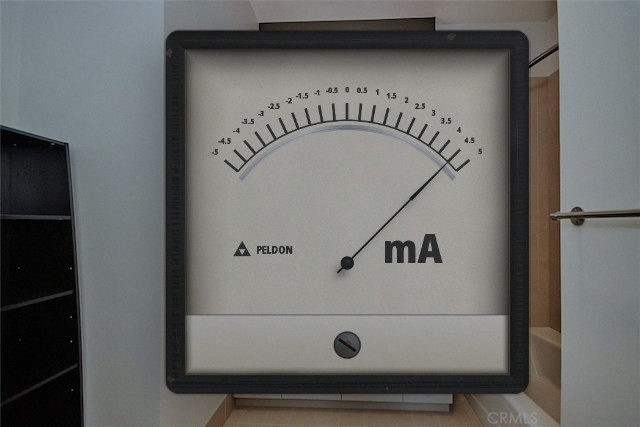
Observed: 4.5 mA
